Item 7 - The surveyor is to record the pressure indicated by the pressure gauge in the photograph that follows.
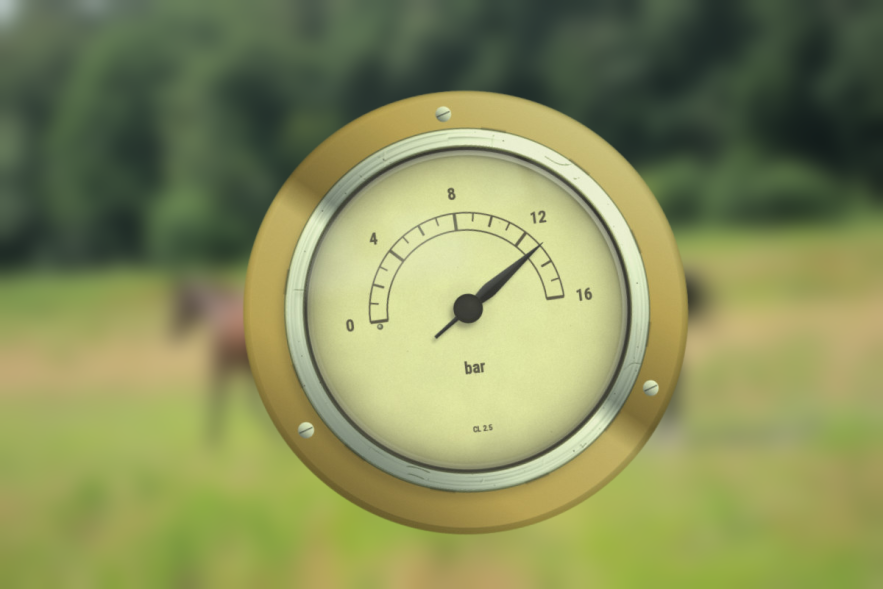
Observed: 13 bar
